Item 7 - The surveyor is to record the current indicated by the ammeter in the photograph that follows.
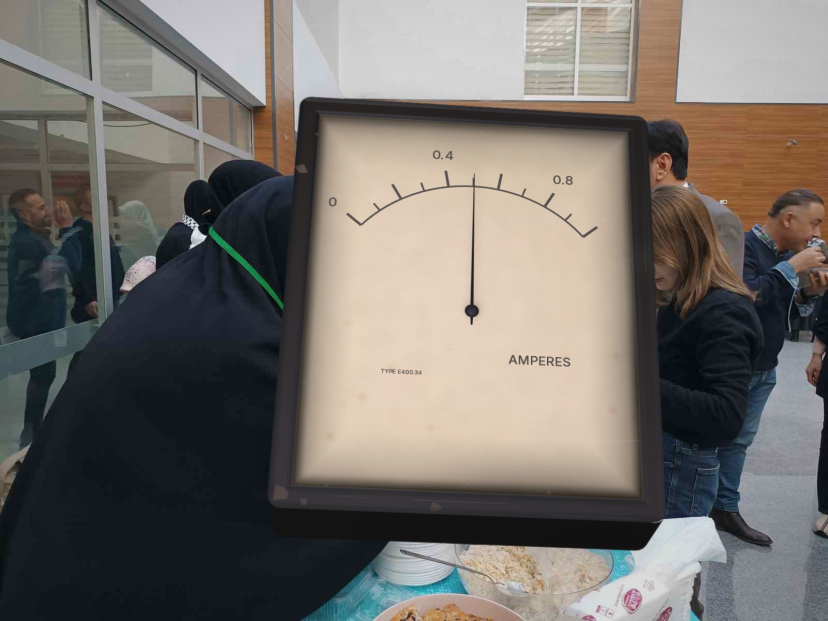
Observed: 0.5 A
